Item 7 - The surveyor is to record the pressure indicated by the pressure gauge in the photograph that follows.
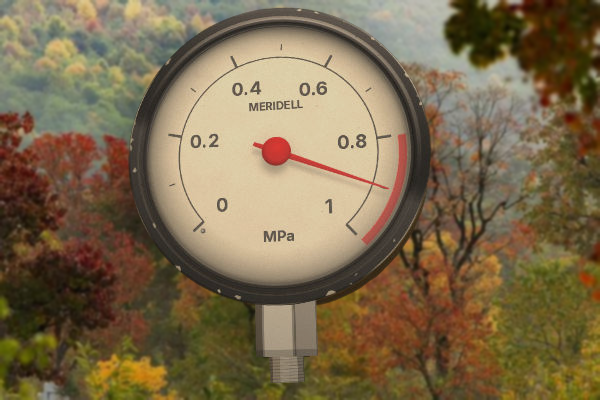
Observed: 0.9 MPa
